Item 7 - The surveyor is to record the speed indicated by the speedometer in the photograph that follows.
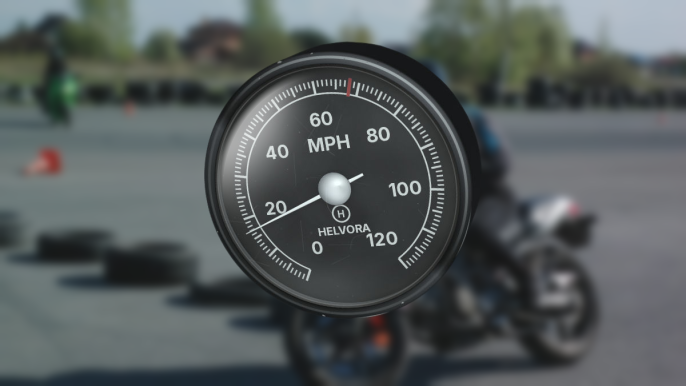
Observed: 17 mph
